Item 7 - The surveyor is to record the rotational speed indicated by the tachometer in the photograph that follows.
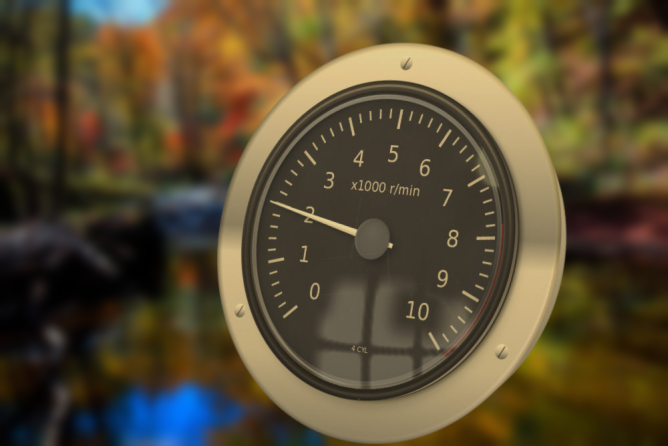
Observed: 2000 rpm
